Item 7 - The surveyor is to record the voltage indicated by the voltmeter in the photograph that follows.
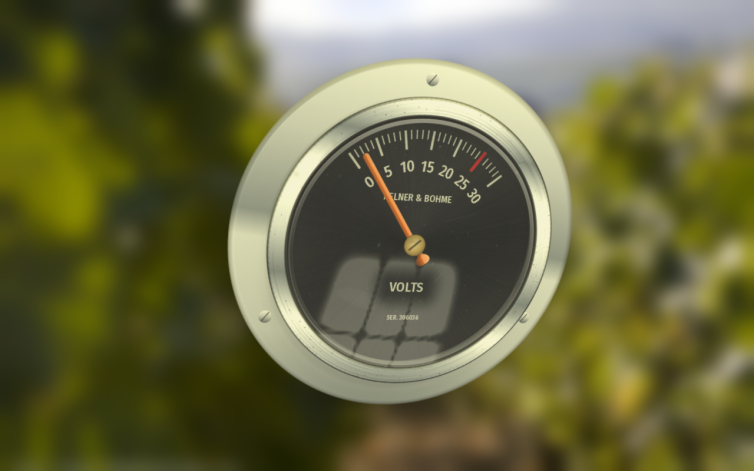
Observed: 2 V
